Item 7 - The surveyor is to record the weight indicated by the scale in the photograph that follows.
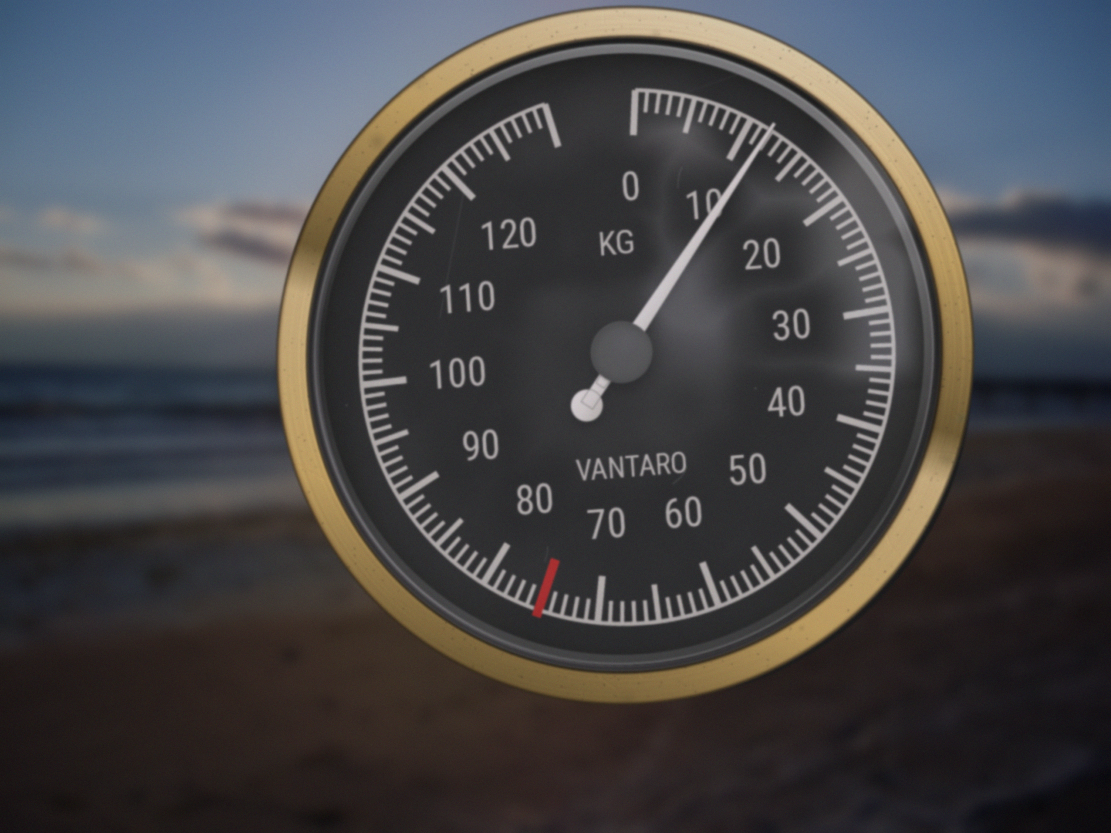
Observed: 12 kg
